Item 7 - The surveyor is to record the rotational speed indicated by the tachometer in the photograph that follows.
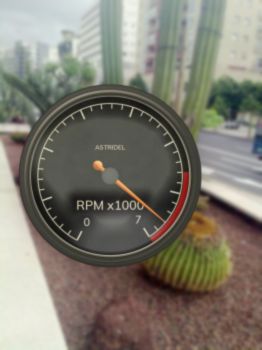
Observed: 6600 rpm
